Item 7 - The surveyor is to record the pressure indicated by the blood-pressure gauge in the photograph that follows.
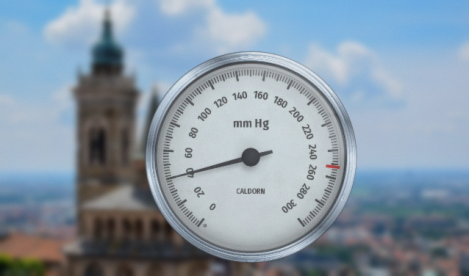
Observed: 40 mmHg
